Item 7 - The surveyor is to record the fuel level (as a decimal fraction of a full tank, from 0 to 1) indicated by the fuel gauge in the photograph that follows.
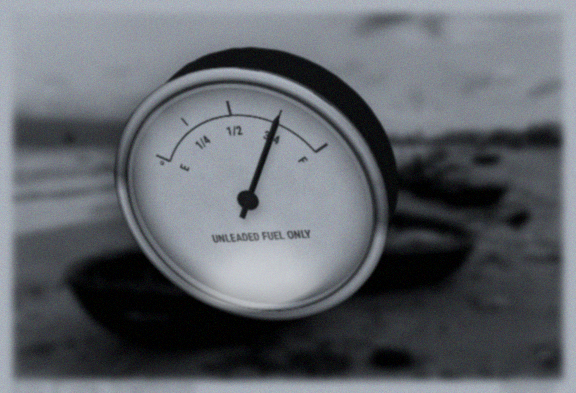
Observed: 0.75
